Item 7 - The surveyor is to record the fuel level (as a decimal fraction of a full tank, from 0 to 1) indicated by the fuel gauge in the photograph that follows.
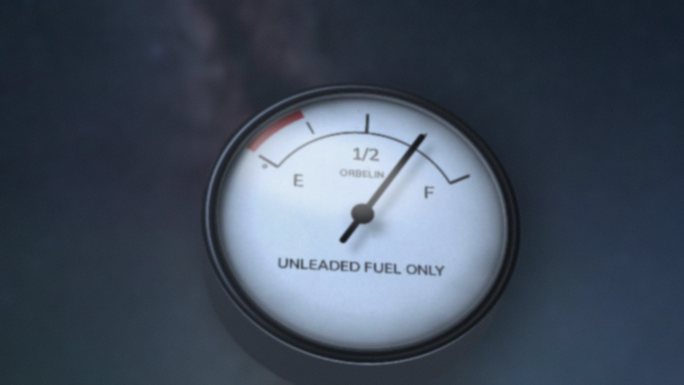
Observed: 0.75
